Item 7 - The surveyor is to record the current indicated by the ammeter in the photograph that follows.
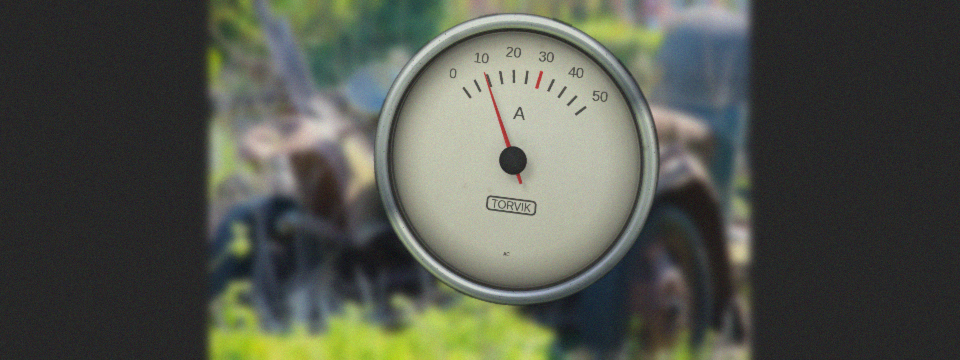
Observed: 10 A
